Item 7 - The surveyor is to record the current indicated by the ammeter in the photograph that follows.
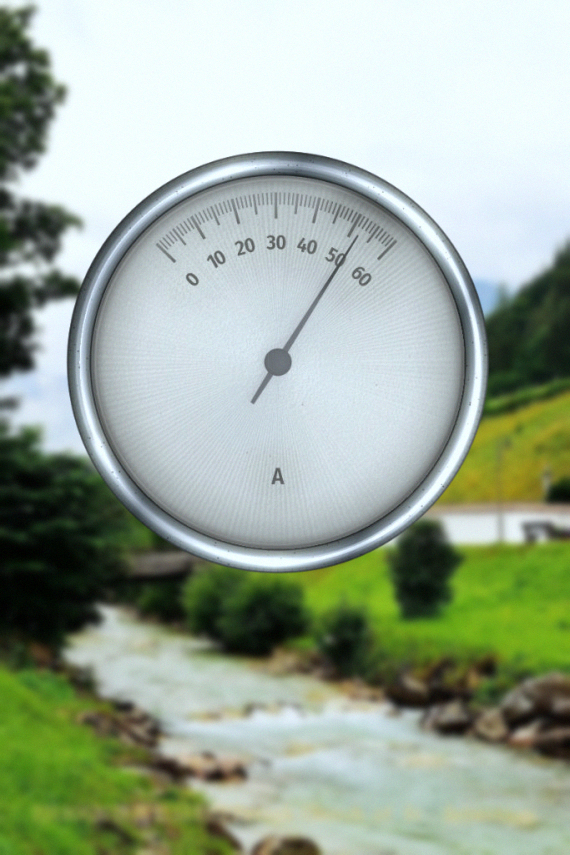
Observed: 52 A
